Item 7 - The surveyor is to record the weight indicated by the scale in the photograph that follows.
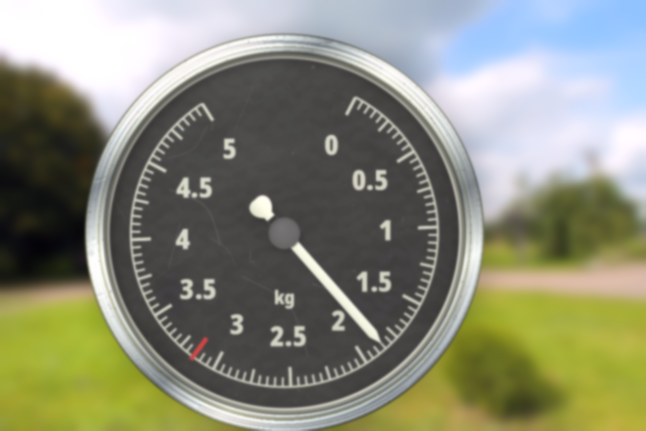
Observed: 1.85 kg
